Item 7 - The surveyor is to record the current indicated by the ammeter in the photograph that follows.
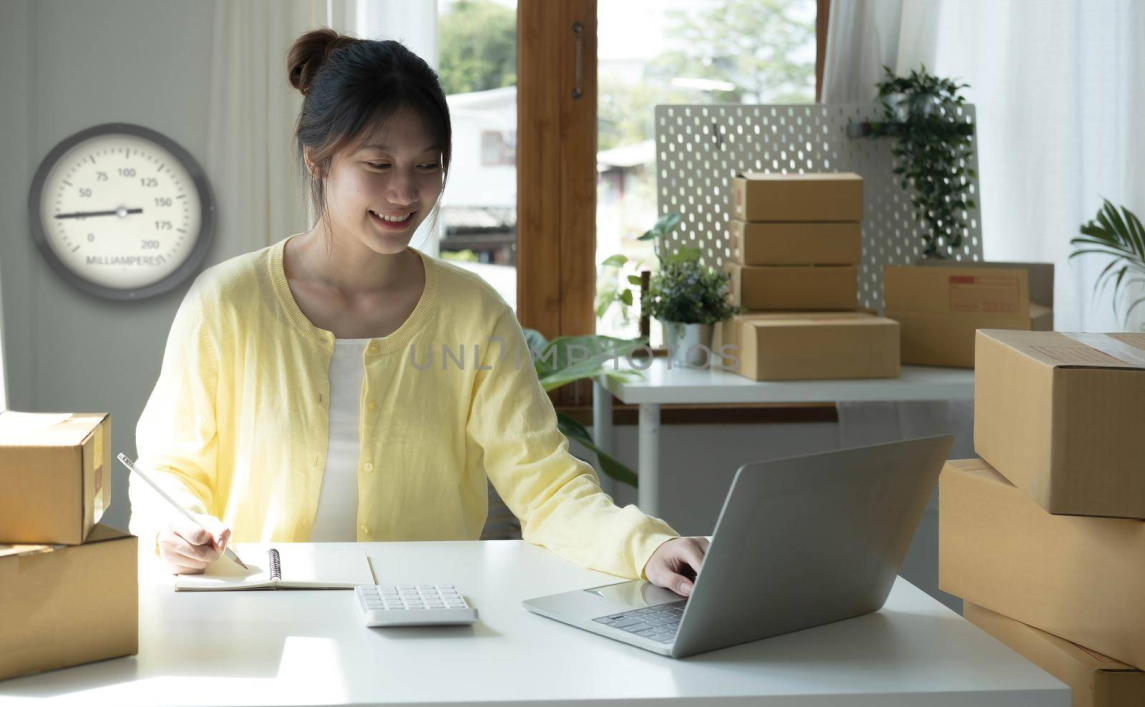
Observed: 25 mA
